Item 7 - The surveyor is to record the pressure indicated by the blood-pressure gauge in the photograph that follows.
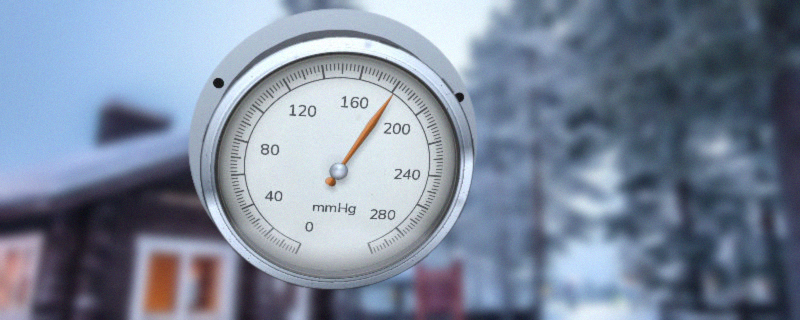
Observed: 180 mmHg
